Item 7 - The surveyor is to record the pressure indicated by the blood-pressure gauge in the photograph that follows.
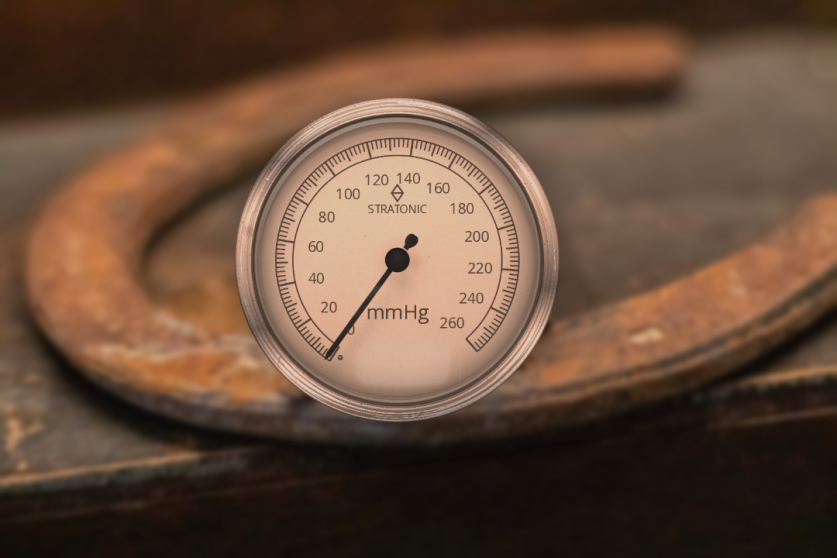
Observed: 2 mmHg
